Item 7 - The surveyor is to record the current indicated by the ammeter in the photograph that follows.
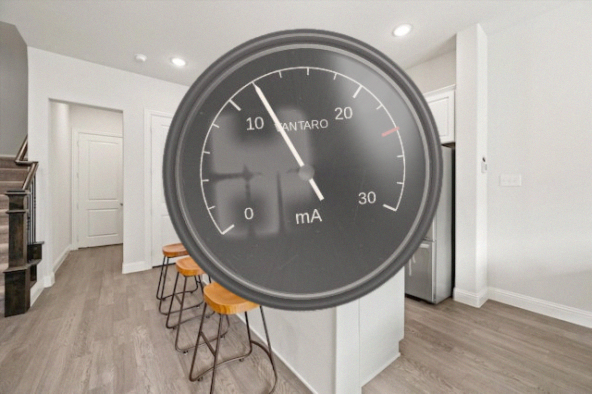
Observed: 12 mA
